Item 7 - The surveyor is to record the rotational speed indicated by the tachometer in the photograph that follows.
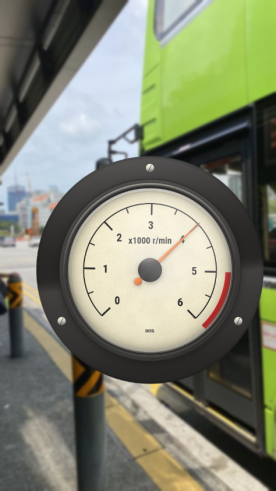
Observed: 4000 rpm
